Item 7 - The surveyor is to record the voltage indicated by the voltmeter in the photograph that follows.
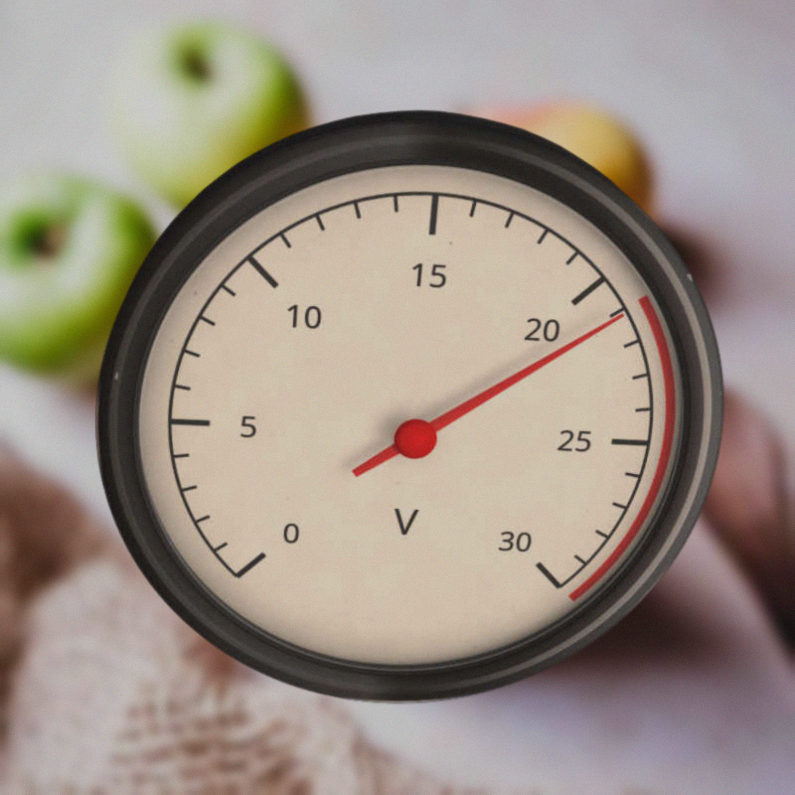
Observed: 21 V
